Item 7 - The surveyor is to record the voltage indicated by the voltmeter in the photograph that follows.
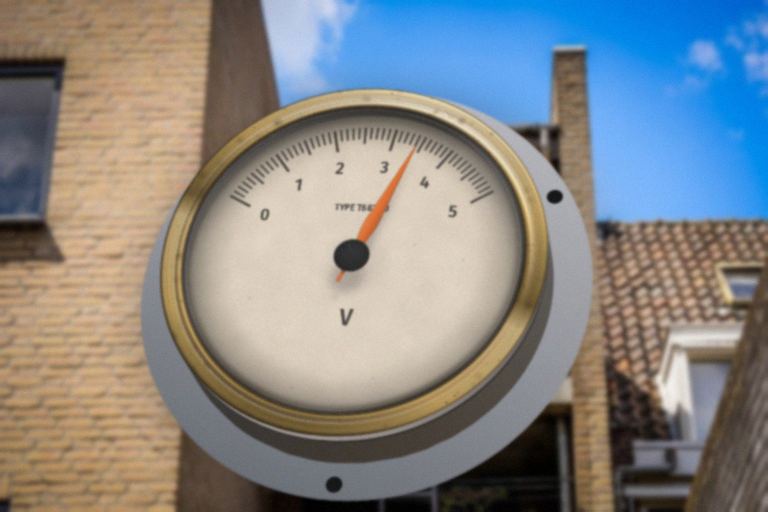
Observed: 3.5 V
